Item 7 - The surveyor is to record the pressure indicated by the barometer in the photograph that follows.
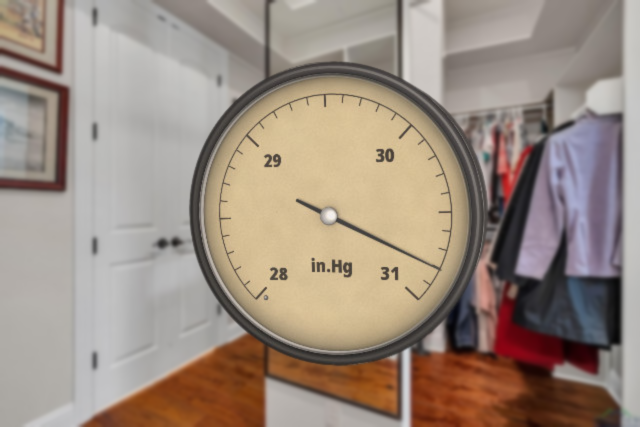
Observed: 30.8 inHg
